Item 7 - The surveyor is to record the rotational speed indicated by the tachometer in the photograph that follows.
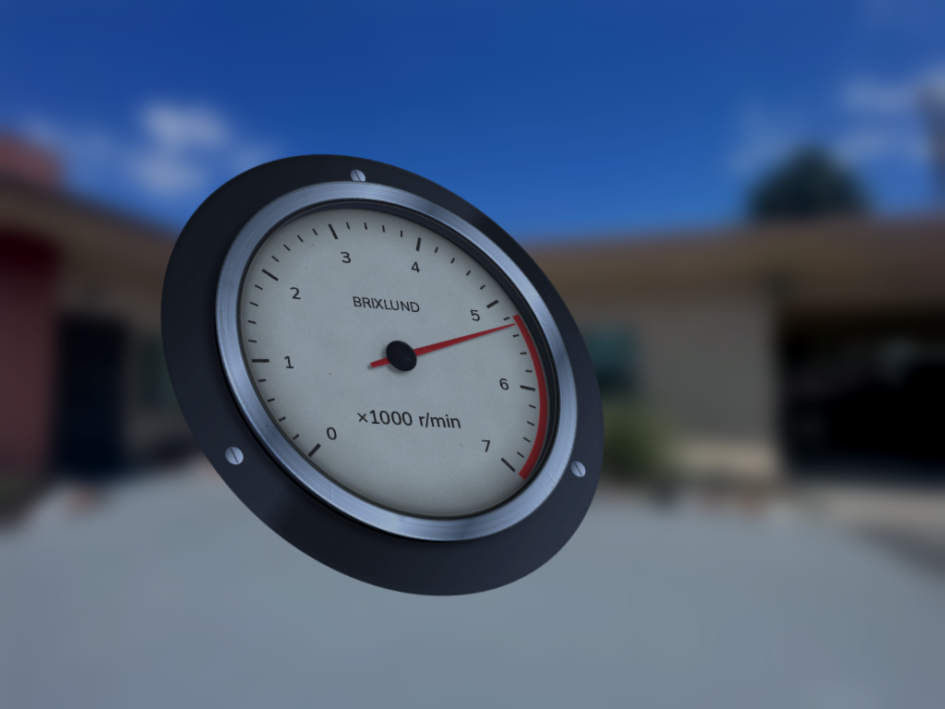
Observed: 5300 rpm
